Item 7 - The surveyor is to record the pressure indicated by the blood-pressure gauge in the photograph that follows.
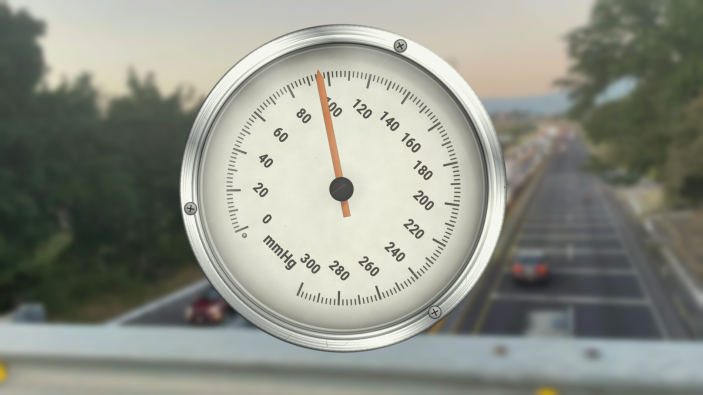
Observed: 96 mmHg
